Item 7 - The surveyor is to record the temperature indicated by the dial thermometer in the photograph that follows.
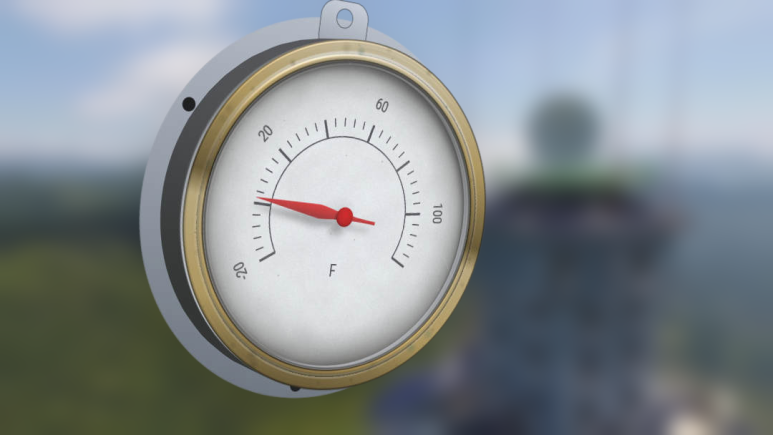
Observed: 2 °F
